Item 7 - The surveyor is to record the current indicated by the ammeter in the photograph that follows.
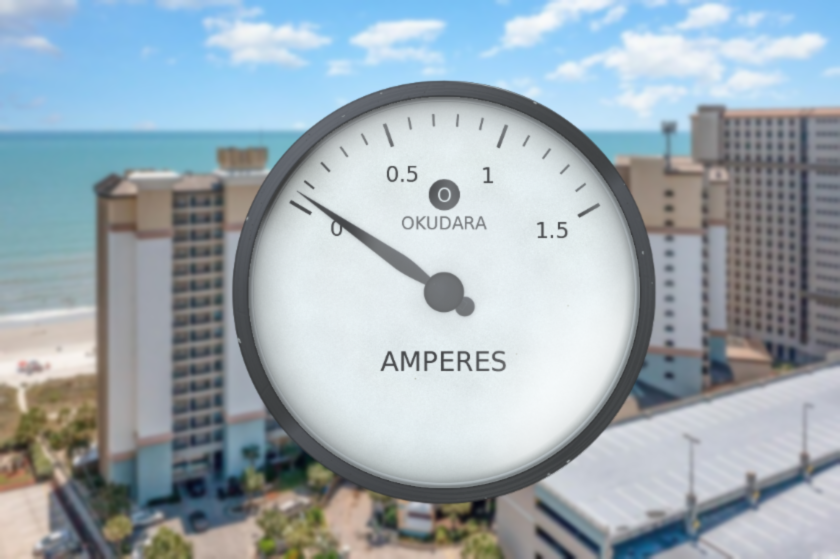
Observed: 0.05 A
